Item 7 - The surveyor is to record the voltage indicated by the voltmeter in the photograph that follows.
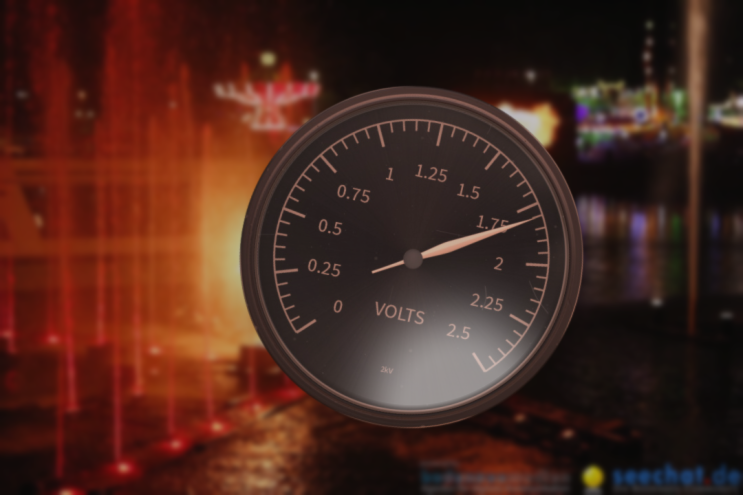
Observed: 1.8 V
